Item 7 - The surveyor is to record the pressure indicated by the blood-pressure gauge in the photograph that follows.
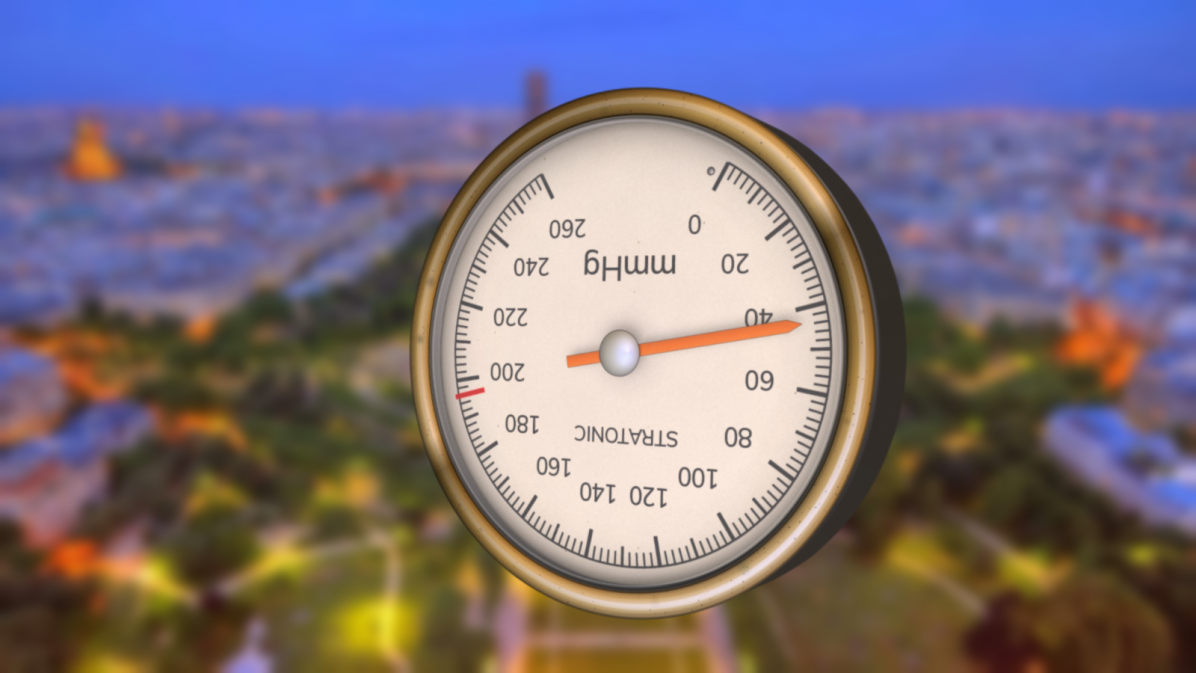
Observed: 44 mmHg
